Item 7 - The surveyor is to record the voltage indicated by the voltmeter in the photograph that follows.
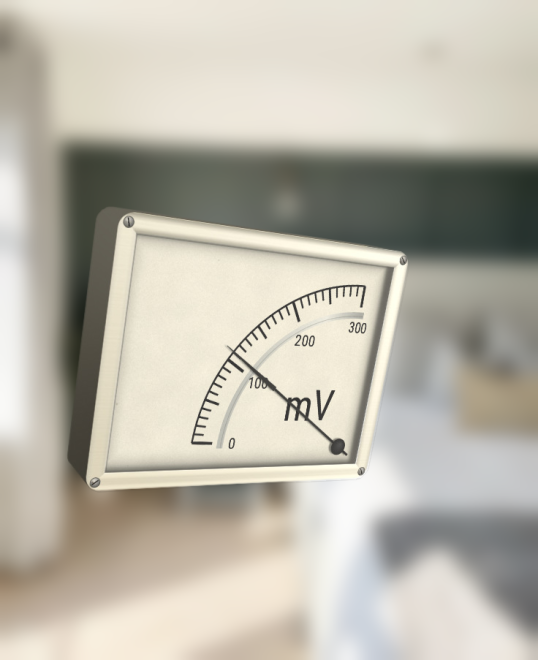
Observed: 110 mV
